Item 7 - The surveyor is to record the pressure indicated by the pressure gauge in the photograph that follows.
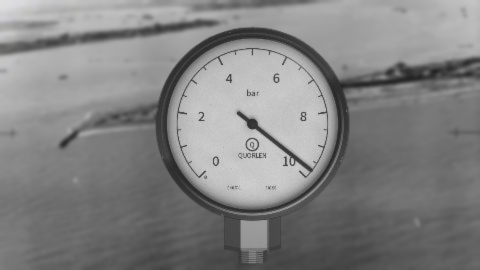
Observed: 9.75 bar
